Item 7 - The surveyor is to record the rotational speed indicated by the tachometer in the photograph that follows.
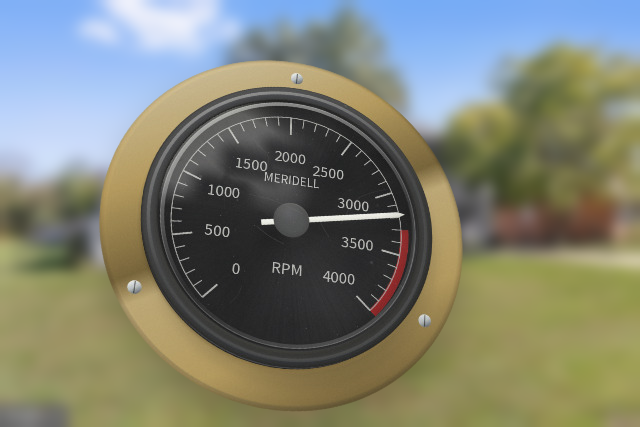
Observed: 3200 rpm
